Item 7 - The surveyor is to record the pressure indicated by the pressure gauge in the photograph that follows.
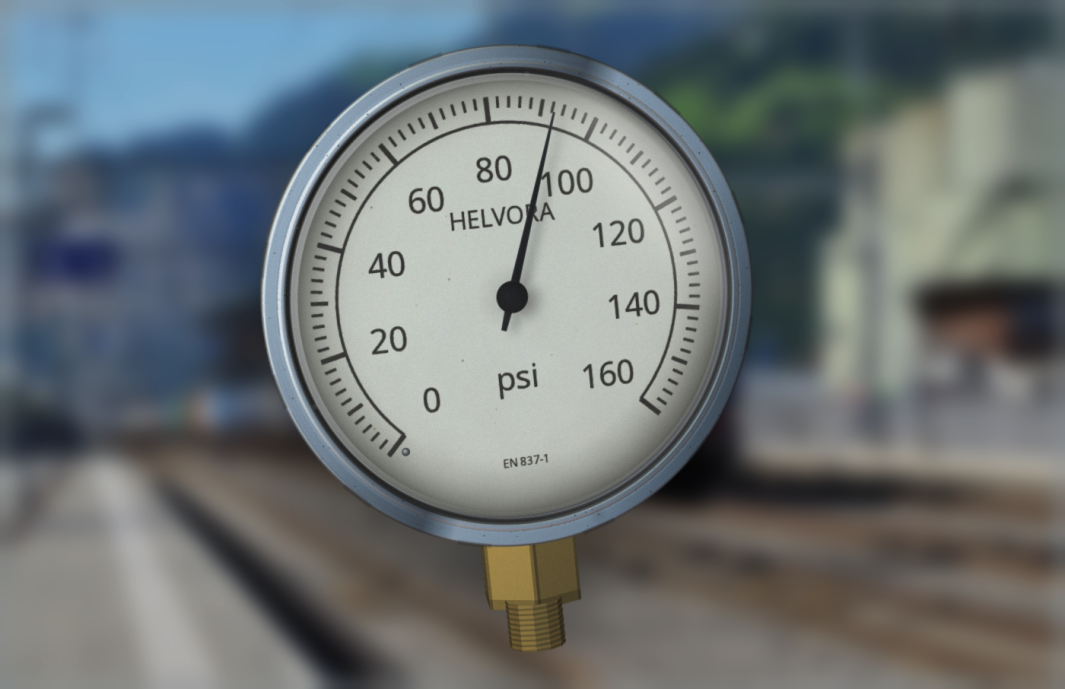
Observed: 92 psi
